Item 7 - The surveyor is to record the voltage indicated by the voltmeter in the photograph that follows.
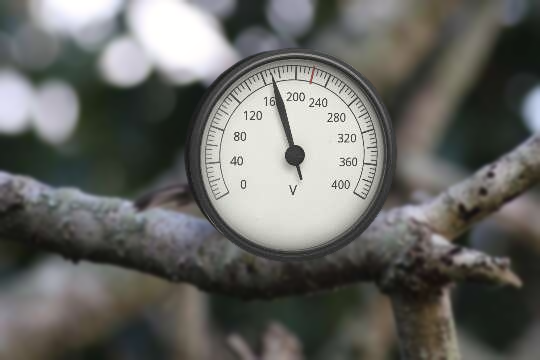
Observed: 170 V
